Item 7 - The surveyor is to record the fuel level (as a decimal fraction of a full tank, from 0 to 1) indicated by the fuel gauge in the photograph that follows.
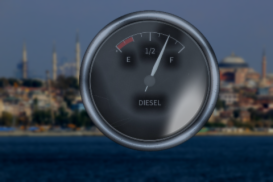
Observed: 0.75
